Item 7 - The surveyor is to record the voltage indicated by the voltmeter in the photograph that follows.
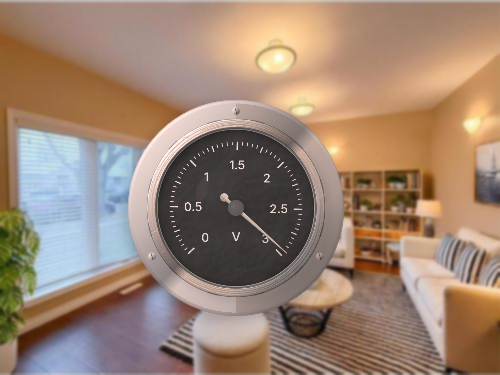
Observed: 2.95 V
